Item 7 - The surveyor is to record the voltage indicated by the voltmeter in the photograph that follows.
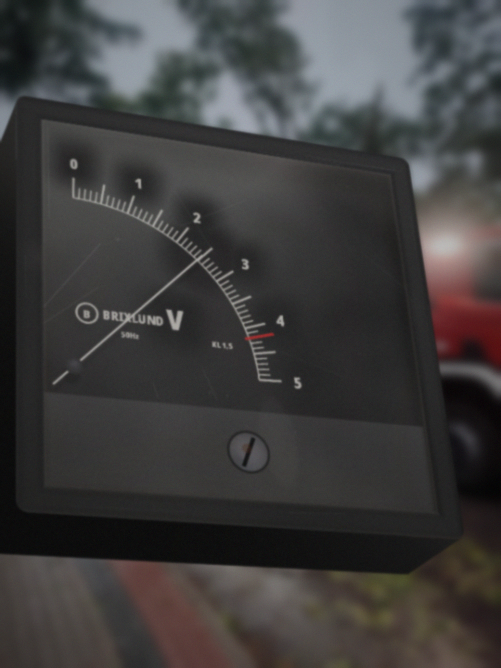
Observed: 2.5 V
